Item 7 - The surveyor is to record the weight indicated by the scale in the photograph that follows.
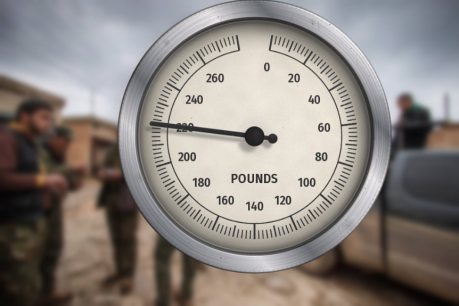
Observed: 220 lb
